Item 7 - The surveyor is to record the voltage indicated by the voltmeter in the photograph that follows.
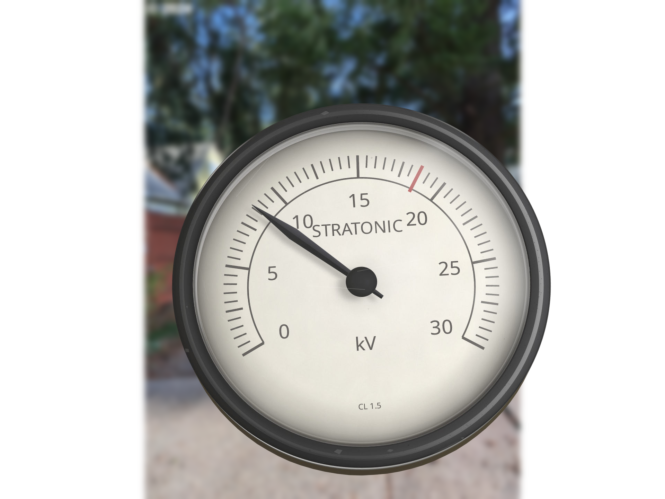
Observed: 8.5 kV
